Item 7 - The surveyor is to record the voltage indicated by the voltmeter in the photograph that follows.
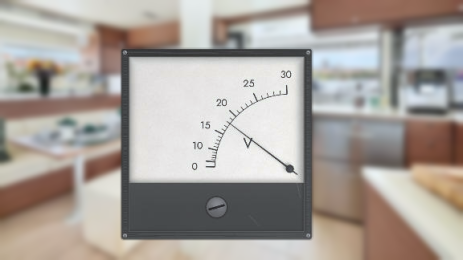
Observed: 18 V
